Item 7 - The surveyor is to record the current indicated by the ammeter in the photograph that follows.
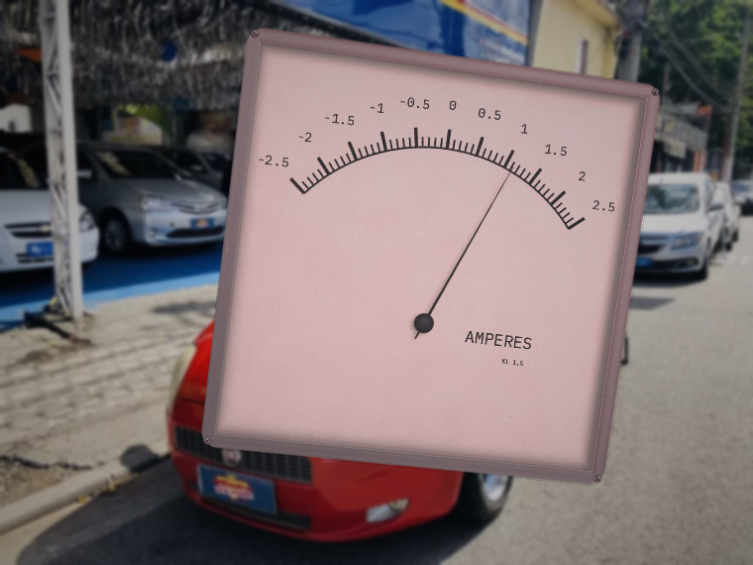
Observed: 1.1 A
